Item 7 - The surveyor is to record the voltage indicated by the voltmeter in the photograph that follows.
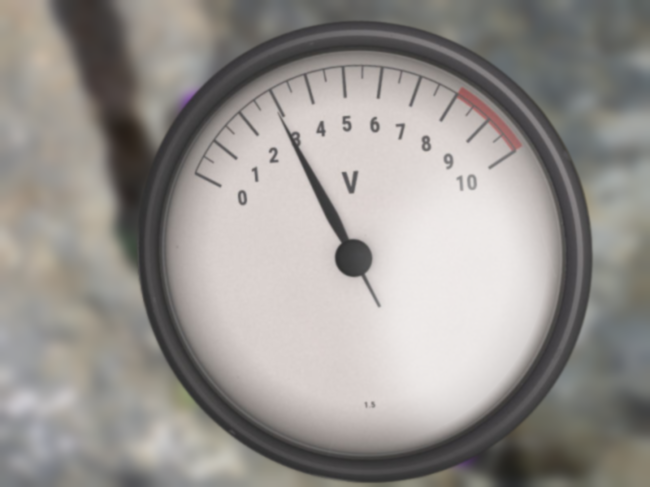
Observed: 3 V
